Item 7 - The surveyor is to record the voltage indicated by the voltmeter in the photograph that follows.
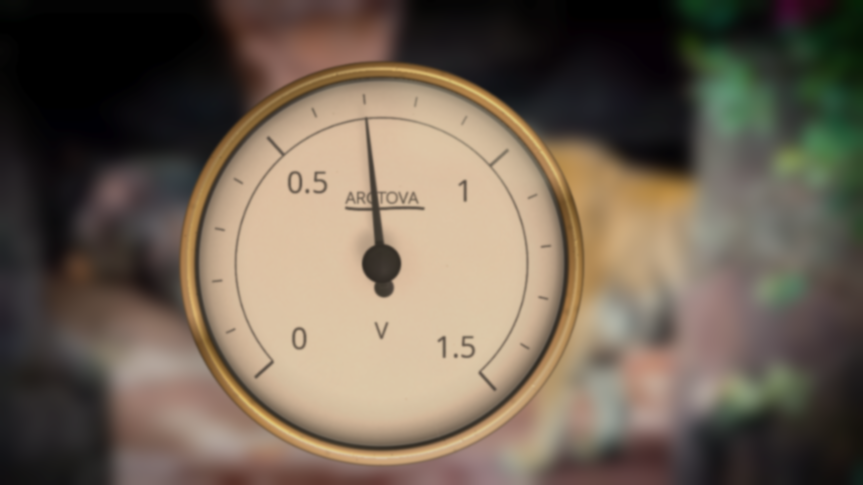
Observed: 0.7 V
